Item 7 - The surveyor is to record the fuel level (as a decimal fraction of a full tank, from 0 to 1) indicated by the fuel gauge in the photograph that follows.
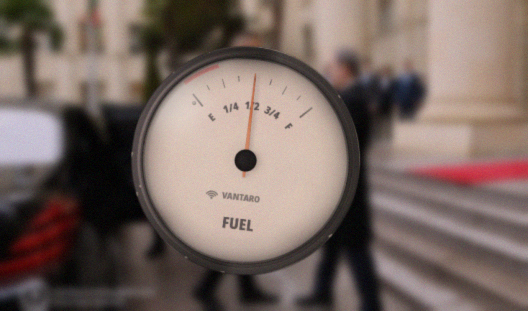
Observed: 0.5
